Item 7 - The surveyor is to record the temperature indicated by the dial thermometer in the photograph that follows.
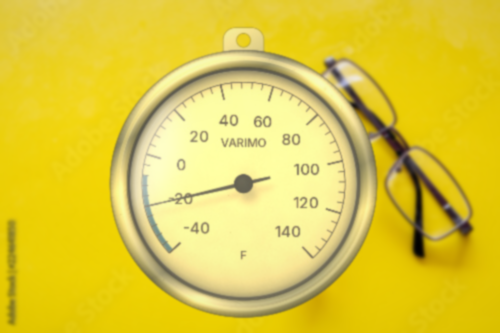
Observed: -20 °F
